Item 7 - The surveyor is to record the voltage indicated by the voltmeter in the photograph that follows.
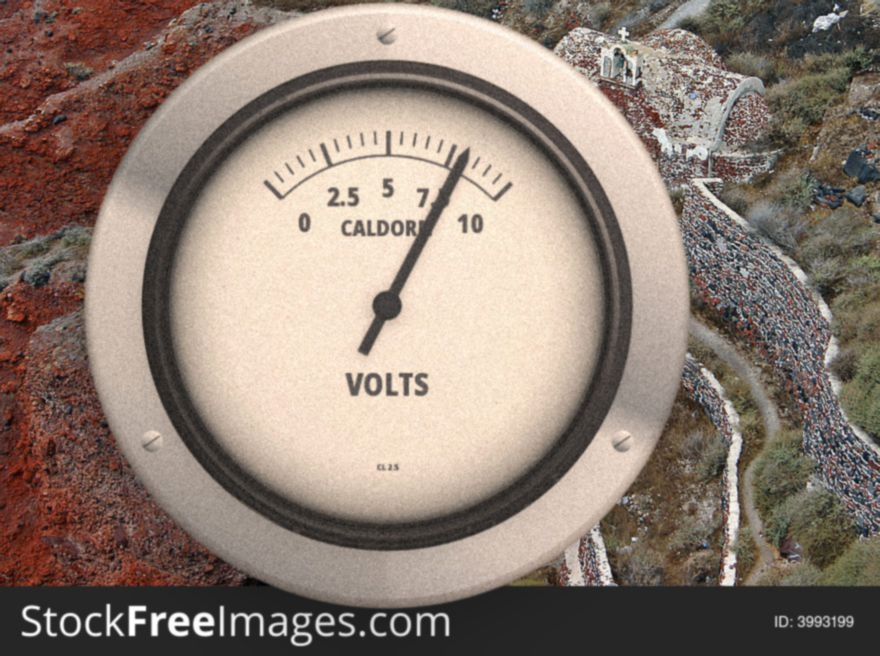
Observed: 8 V
